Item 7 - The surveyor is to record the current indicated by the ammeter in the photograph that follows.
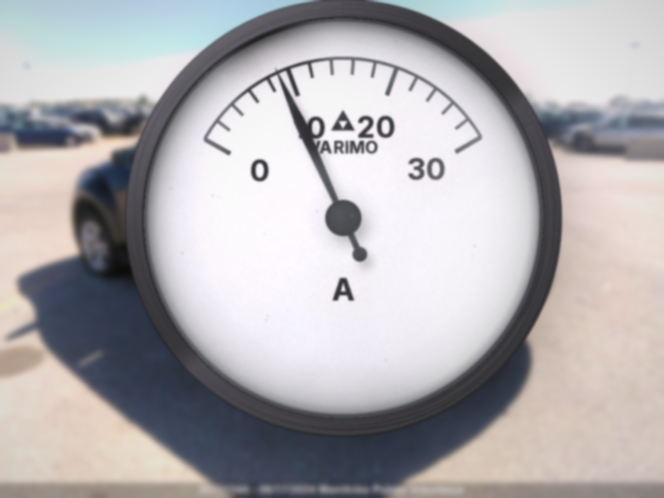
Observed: 9 A
